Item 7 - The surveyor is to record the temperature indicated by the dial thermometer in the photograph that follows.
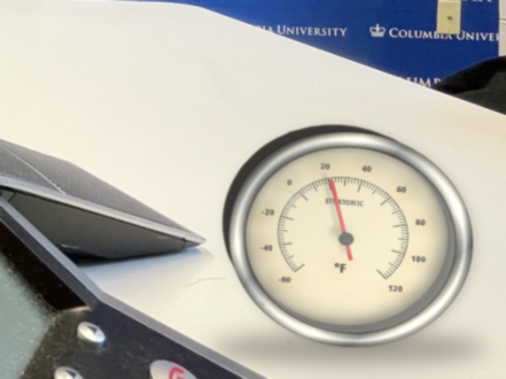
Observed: 20 °F
